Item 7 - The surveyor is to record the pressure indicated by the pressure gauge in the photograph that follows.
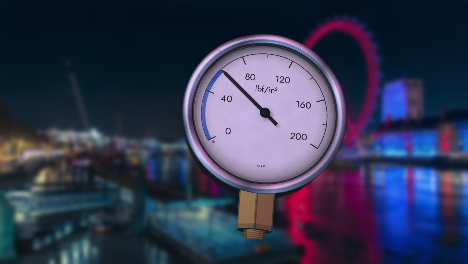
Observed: 60 psi
